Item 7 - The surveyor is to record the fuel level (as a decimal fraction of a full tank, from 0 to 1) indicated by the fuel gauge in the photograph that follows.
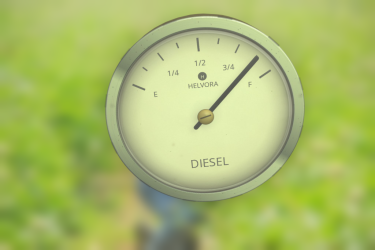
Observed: 0.875
